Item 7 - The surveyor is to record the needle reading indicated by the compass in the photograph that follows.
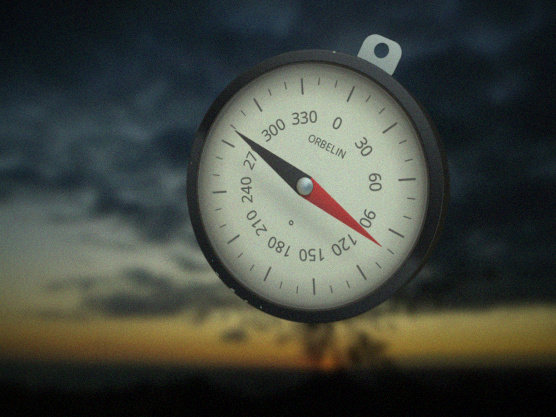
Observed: 100 °
